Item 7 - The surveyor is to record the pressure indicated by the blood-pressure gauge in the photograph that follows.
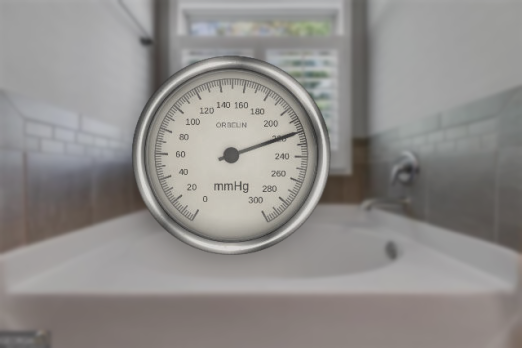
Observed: 220 mmHg
